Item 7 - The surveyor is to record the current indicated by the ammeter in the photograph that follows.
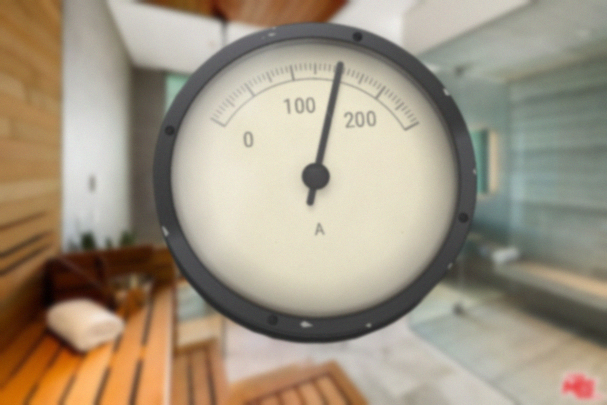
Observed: 150 A
